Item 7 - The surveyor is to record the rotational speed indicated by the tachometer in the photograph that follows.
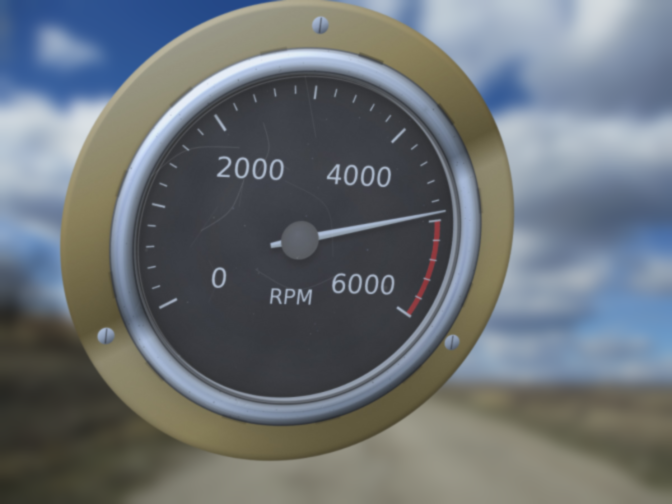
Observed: 4900 rpm
